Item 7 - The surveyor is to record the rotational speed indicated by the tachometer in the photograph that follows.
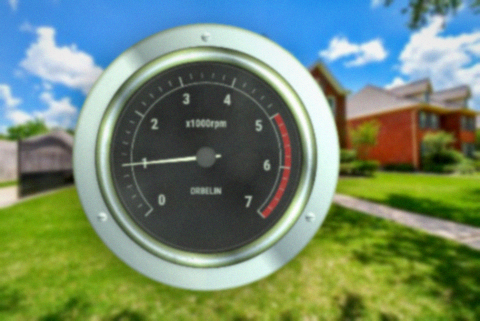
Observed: 1000 rpm
